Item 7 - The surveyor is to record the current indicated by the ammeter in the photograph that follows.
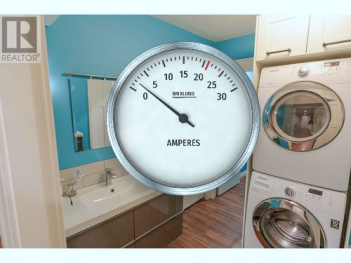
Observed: 2 A
